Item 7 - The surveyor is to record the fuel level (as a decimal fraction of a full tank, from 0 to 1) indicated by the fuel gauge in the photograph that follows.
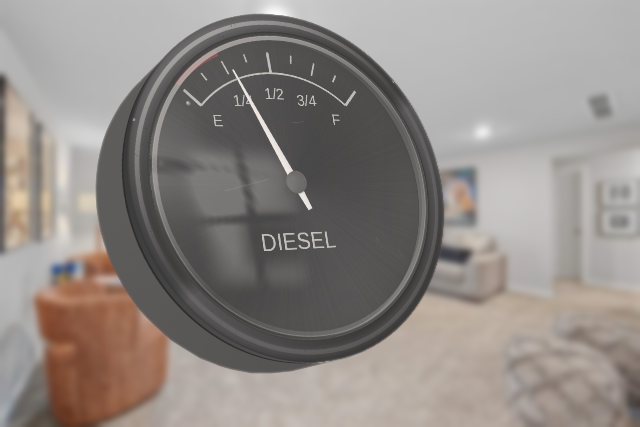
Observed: 0.25
